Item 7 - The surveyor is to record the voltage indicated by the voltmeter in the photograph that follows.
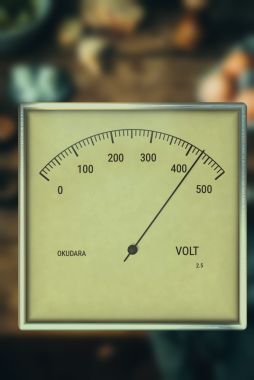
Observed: 430 V
